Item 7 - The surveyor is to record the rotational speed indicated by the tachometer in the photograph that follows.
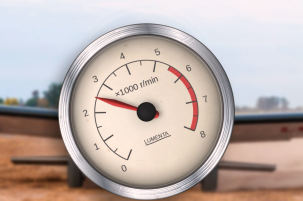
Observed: 2500 rpm
